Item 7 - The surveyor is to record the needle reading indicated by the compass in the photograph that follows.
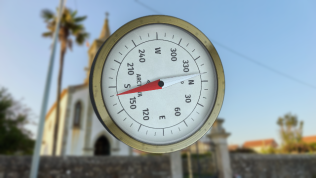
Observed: 170 °
